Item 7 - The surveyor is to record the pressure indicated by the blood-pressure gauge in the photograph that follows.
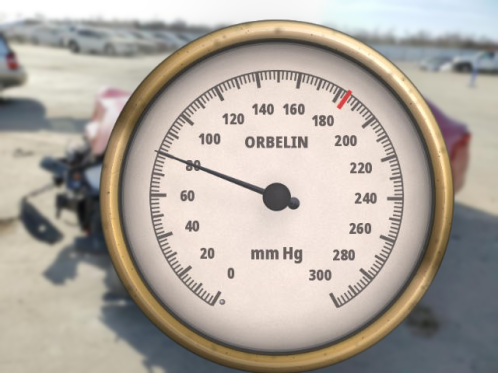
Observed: 80 mmHg
